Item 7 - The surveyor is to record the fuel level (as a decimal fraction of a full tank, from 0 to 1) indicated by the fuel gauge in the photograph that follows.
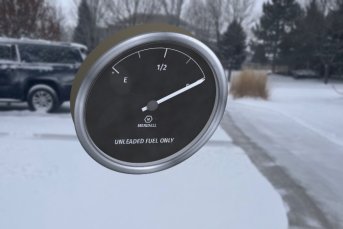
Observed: 1
